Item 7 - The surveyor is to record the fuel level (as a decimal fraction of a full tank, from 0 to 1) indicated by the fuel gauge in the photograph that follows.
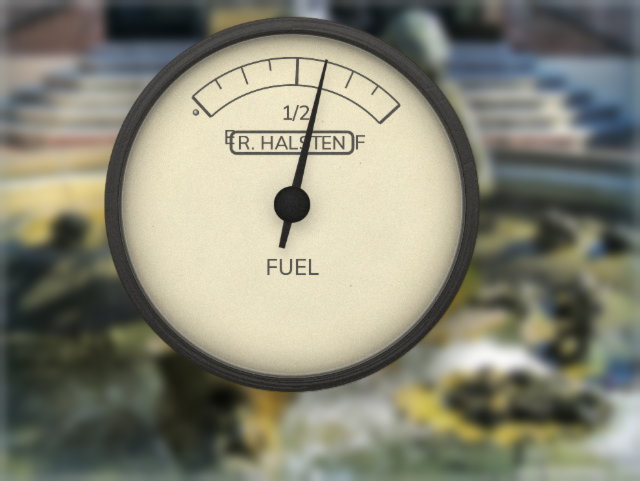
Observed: 0.625
